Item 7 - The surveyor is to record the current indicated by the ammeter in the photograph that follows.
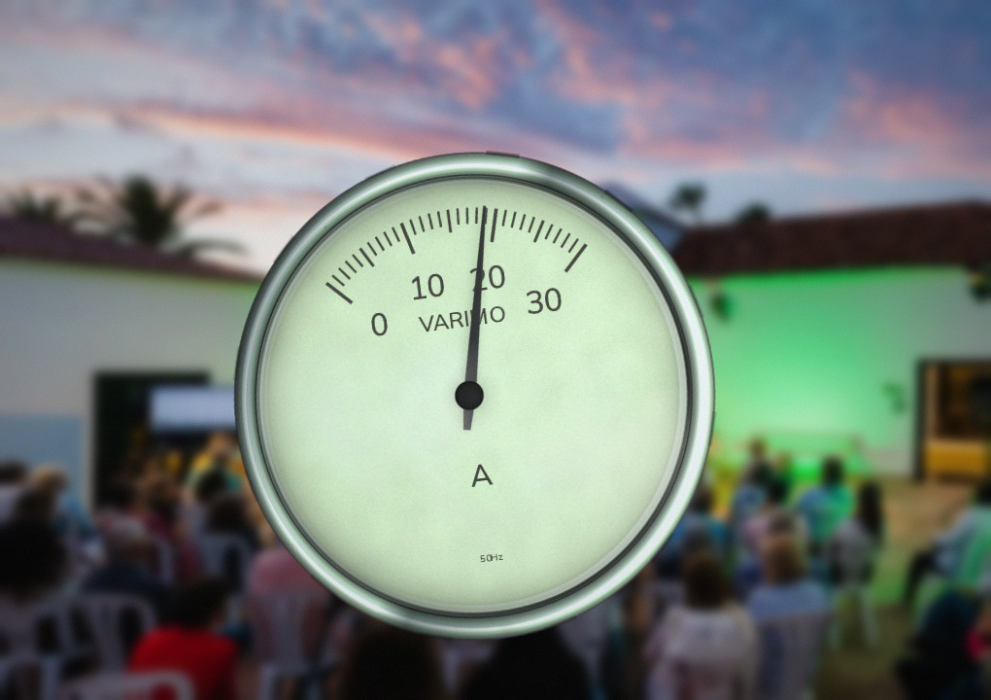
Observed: 19 A
